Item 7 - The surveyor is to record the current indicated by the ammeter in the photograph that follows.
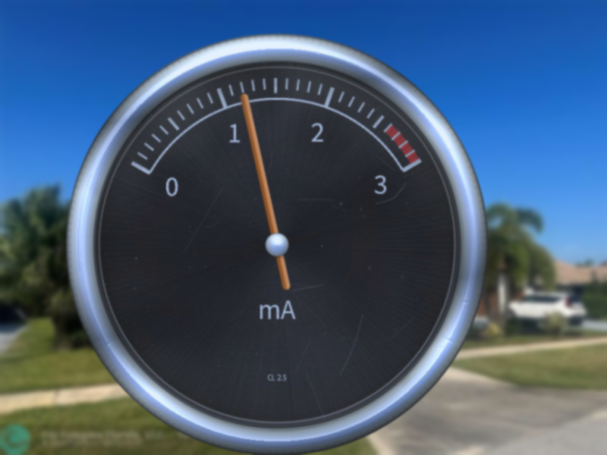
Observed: 1.2 mA
